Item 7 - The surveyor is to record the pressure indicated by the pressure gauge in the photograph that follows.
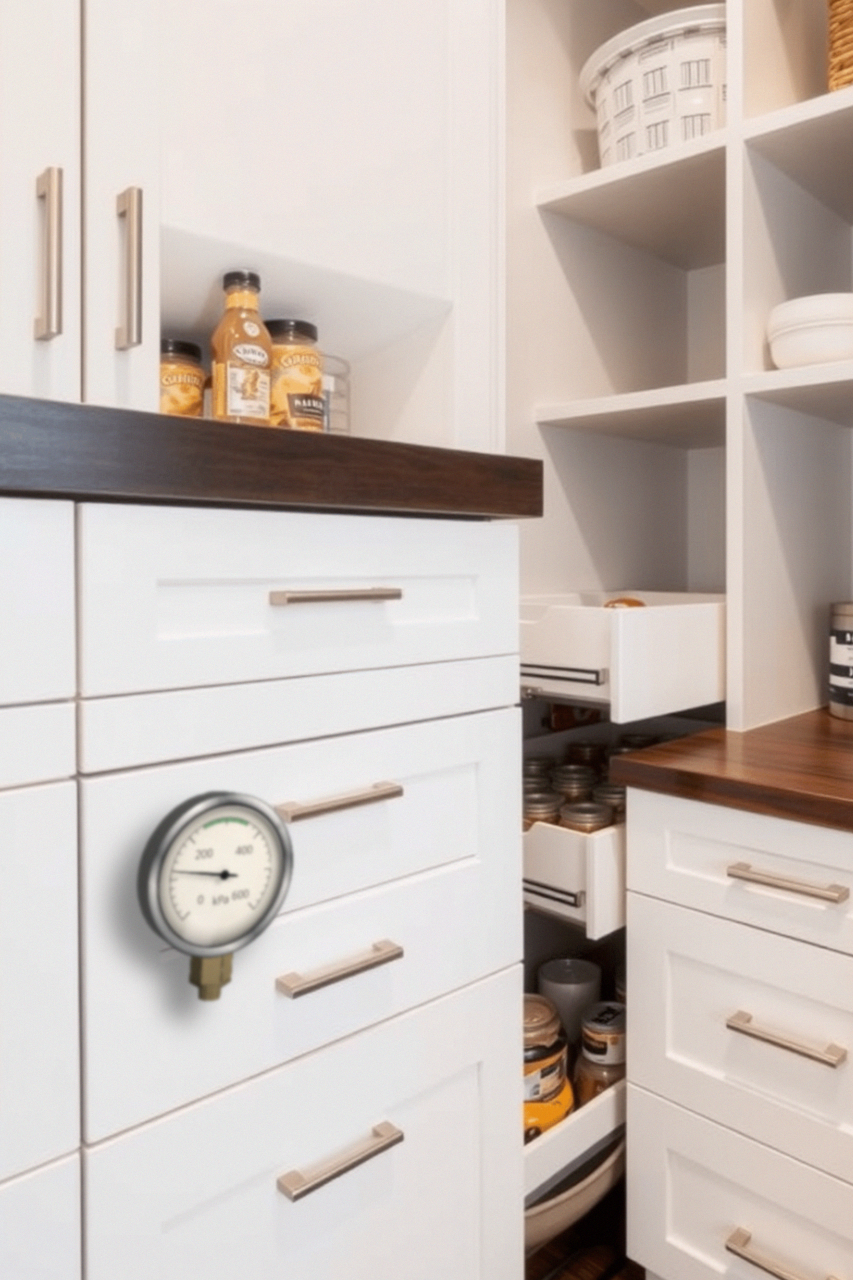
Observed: 120 kPa
